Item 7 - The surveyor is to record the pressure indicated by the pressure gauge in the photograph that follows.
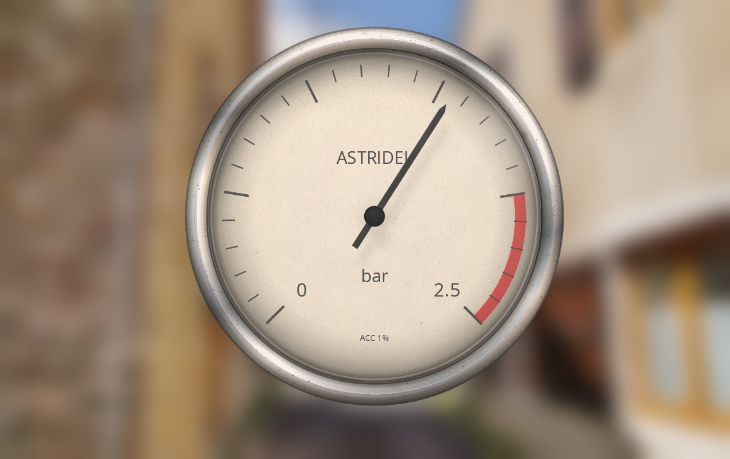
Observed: 1.55 bar
